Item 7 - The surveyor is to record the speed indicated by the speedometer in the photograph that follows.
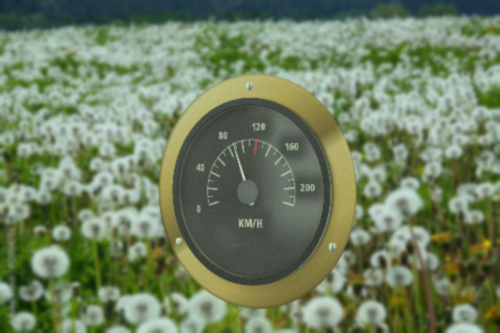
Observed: 90 km/h
